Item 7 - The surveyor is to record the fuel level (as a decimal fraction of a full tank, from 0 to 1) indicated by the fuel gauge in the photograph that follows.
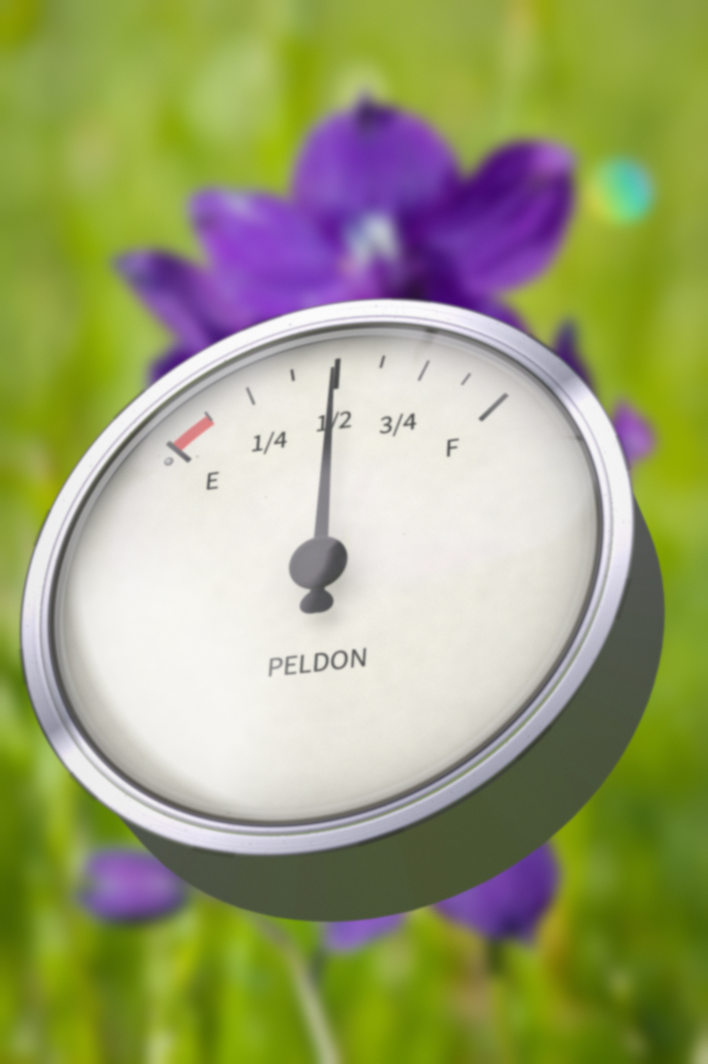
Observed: 0.5
